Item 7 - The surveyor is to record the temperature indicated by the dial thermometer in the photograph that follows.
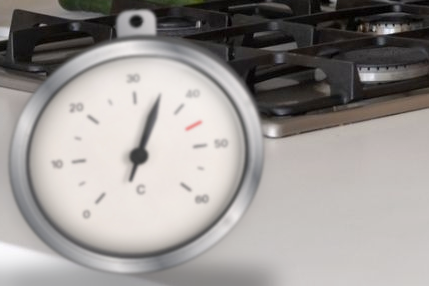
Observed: 35 °C
